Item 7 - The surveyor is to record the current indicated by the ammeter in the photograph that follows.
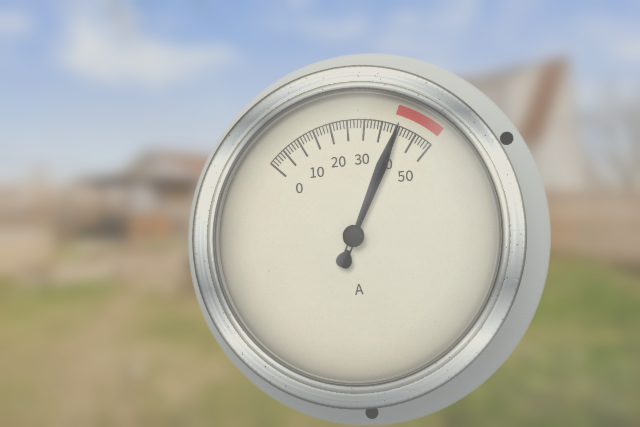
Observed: 40 A
